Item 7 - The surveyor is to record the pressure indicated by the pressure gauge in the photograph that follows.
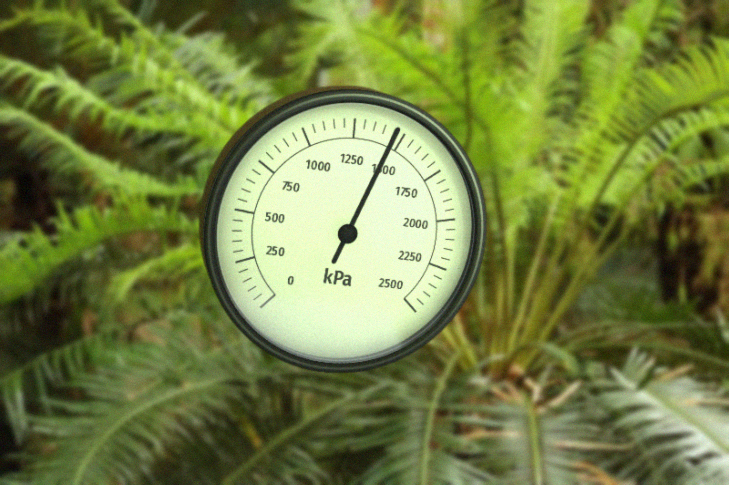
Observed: 1450 kPa
